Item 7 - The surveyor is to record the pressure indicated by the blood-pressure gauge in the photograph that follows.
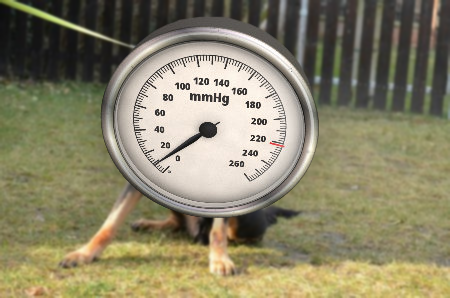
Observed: 10 mmHg
